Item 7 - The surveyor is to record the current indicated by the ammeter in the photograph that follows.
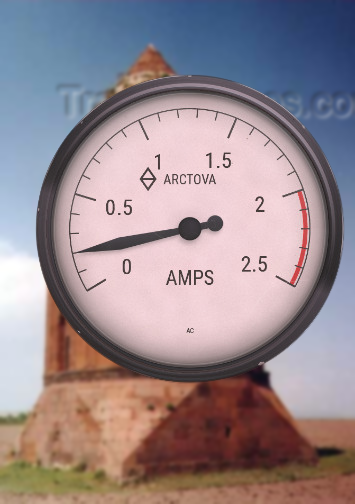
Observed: 0.2 A
